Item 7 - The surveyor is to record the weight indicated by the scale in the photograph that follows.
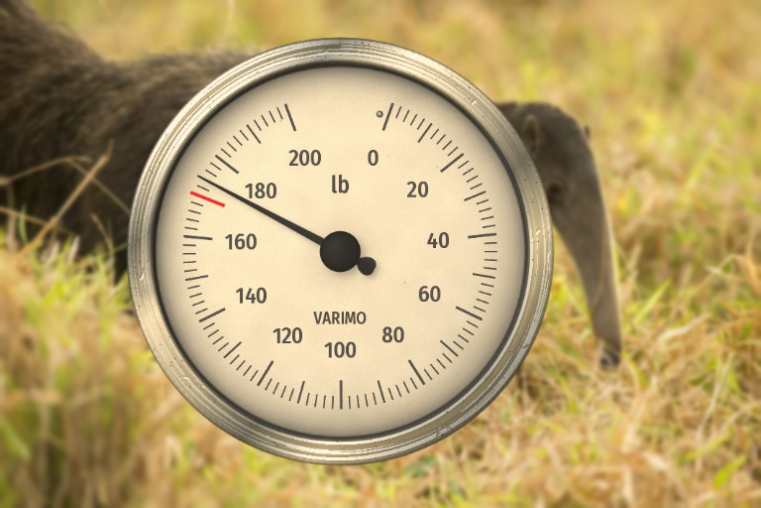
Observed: 174 lb
